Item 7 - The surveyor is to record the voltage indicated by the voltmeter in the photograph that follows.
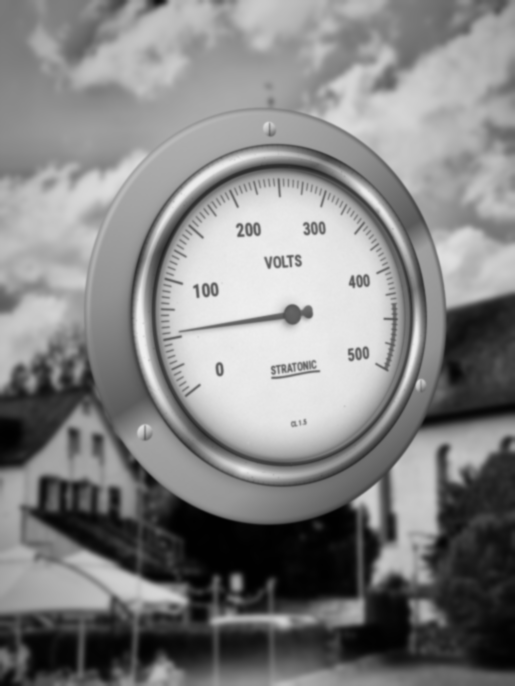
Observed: 55 V
